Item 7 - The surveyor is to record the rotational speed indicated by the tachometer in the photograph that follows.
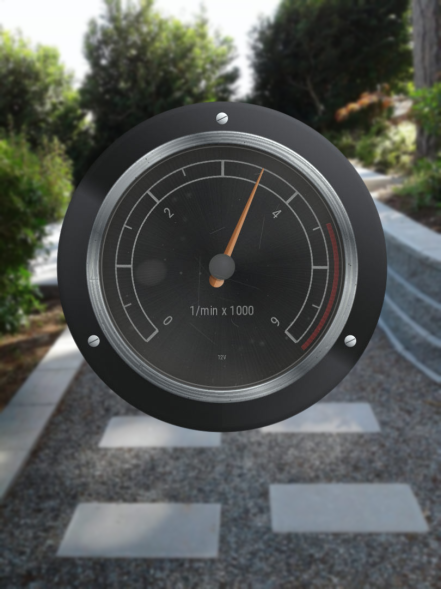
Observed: 3500 rpm
